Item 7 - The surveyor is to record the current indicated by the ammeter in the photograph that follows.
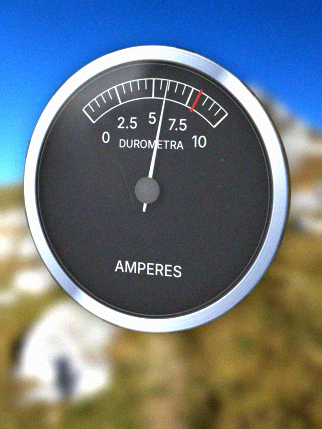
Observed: 6 A
